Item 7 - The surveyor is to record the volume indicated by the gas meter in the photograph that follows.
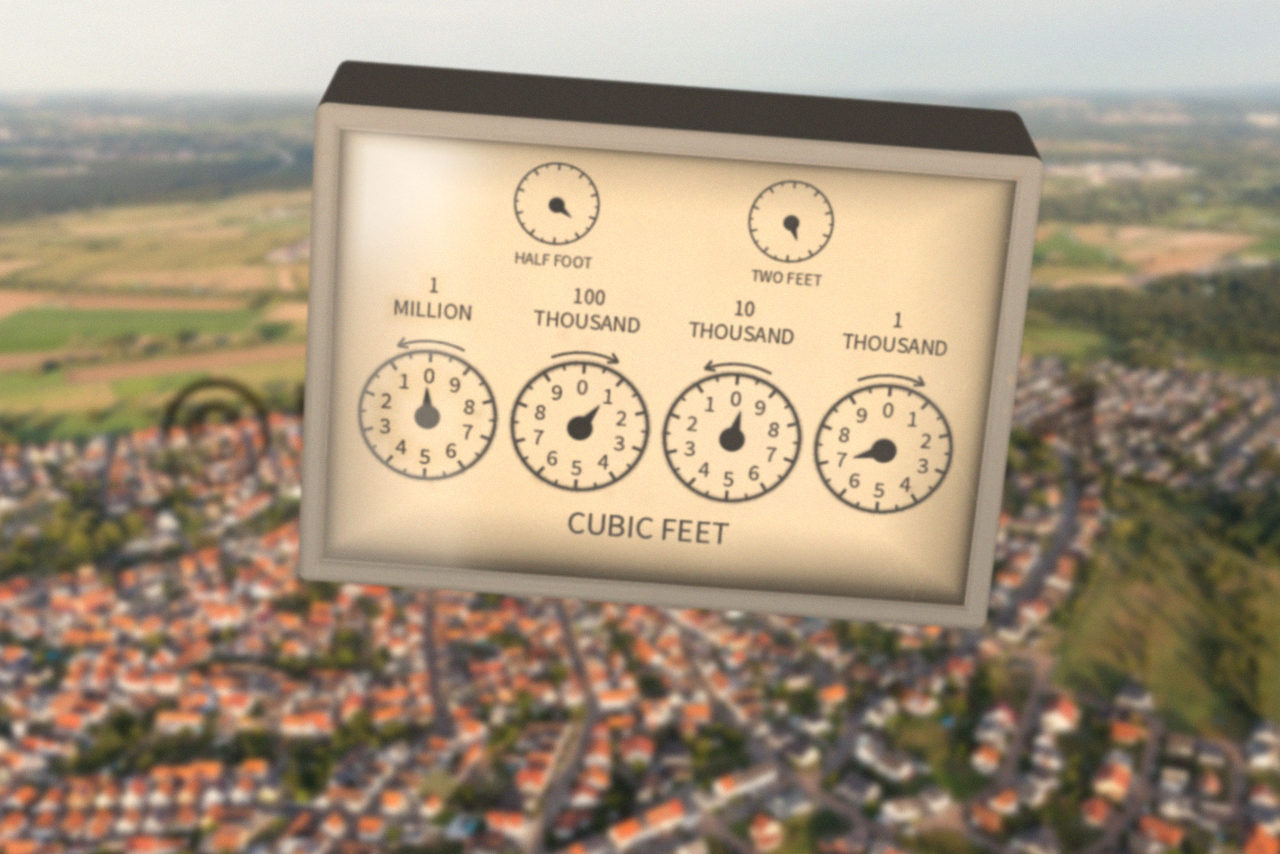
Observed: 9700 ft³
